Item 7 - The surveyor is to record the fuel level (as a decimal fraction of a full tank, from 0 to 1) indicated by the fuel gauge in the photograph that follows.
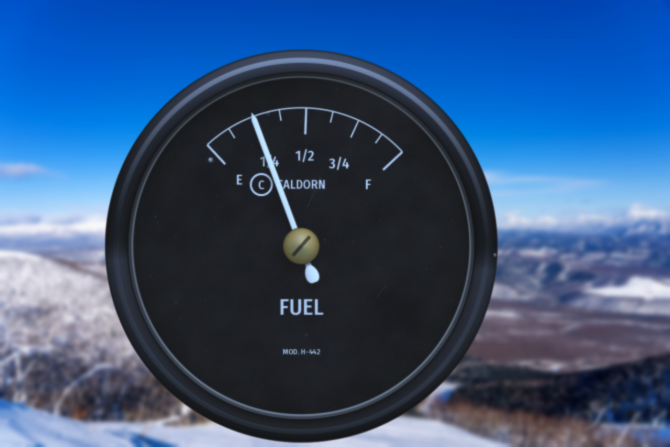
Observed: 0.25
